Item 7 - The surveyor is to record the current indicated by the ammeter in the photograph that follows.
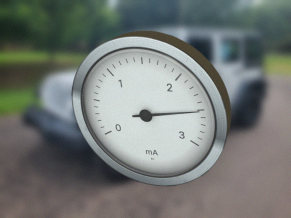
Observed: 2.5 mA
